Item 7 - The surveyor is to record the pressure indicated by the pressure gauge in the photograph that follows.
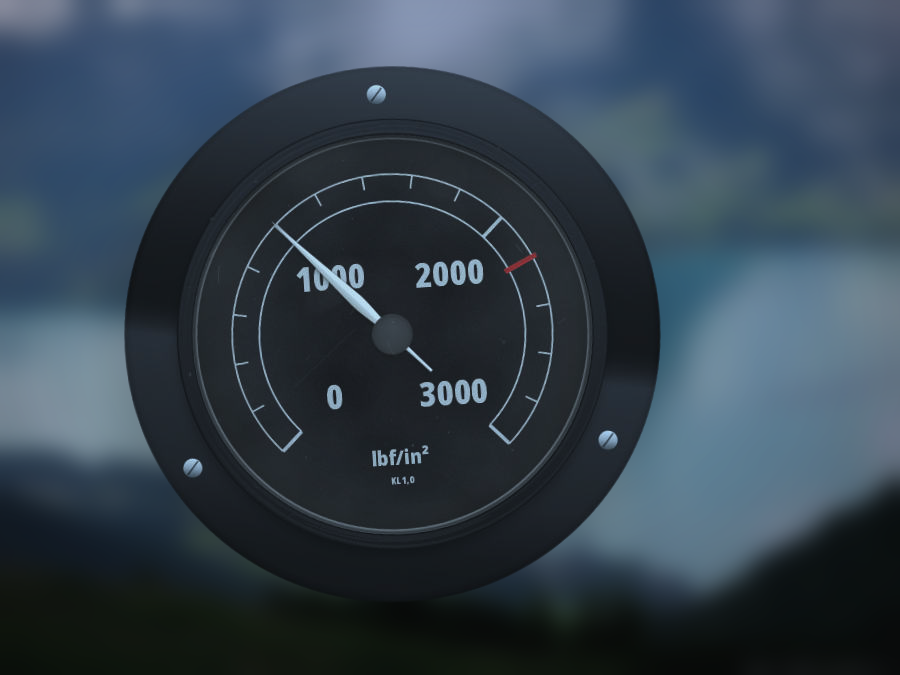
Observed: 1000 psi
